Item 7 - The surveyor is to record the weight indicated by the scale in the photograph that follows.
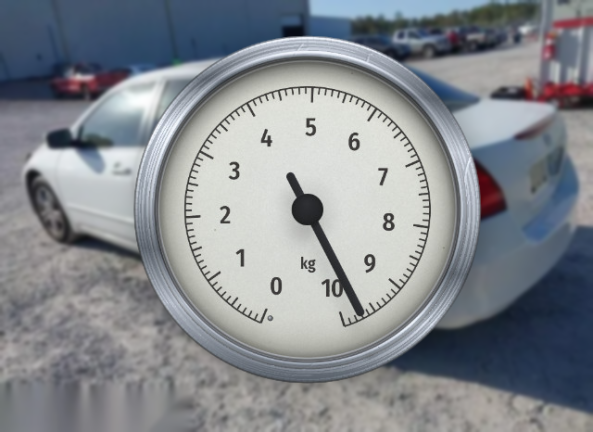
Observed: 9.7 kg
